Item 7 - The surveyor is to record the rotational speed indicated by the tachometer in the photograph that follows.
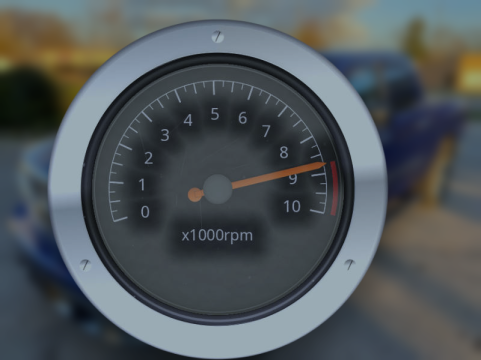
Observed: 8750 rpm
